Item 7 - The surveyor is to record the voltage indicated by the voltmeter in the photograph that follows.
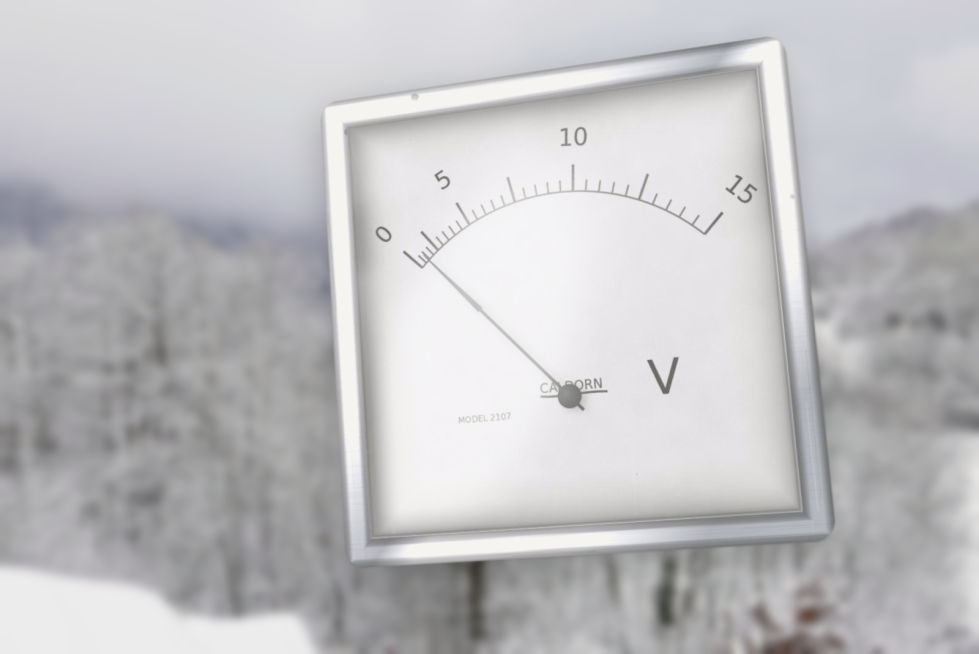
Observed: 1.5 V
